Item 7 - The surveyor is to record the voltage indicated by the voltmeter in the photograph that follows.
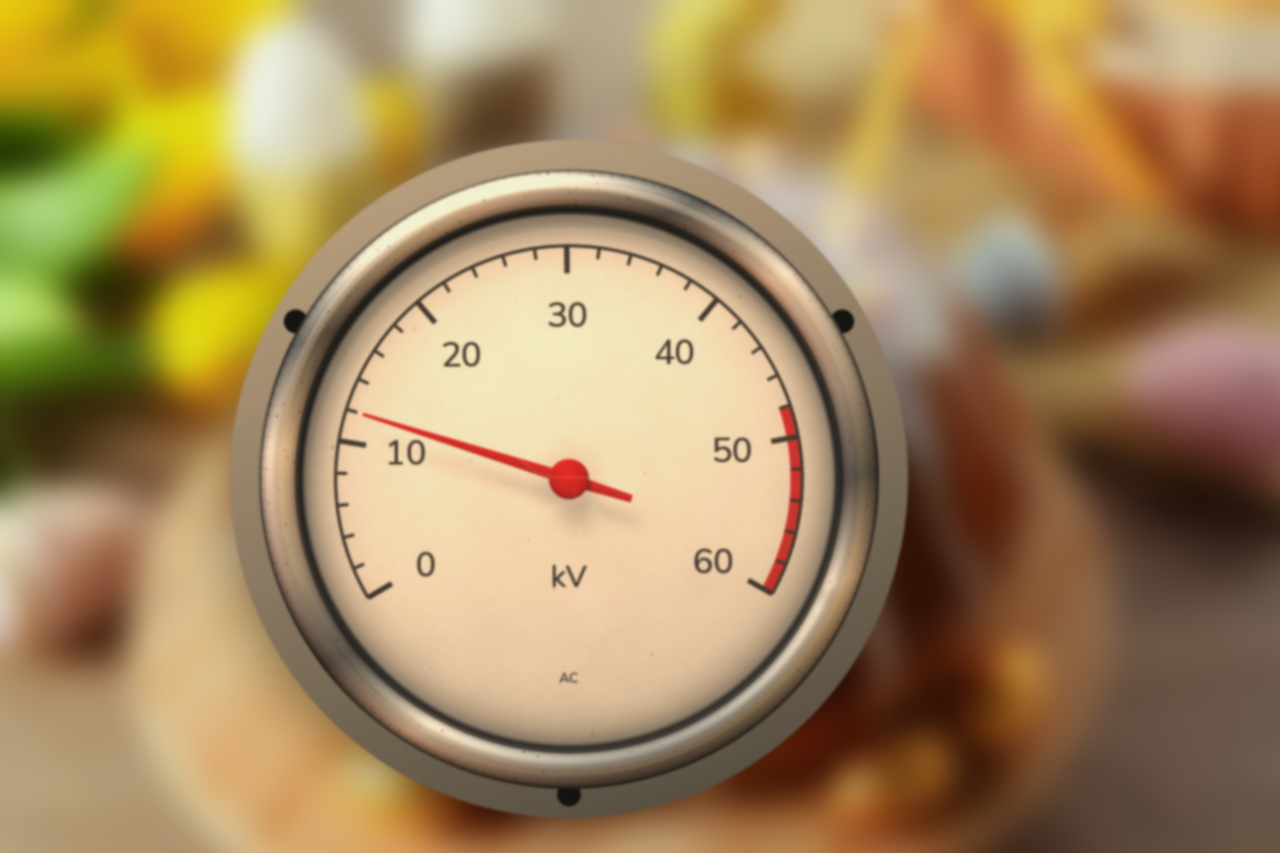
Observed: 12 kV
